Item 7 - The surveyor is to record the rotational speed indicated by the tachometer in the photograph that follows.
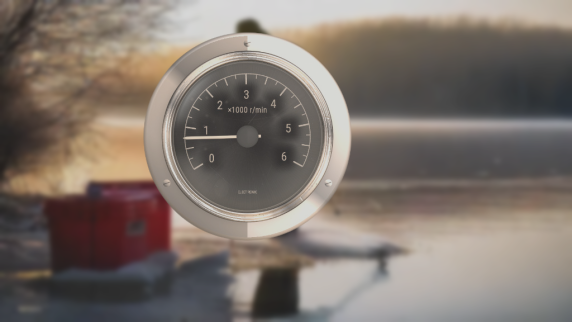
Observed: 750 rpm
